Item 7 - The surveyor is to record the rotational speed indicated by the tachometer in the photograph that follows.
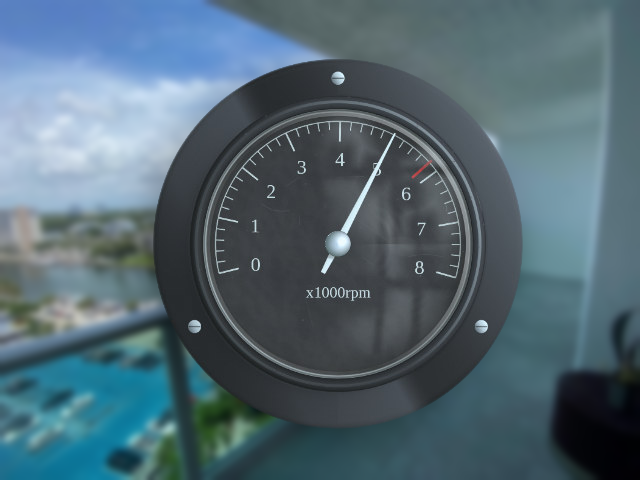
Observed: 5000 rpm
